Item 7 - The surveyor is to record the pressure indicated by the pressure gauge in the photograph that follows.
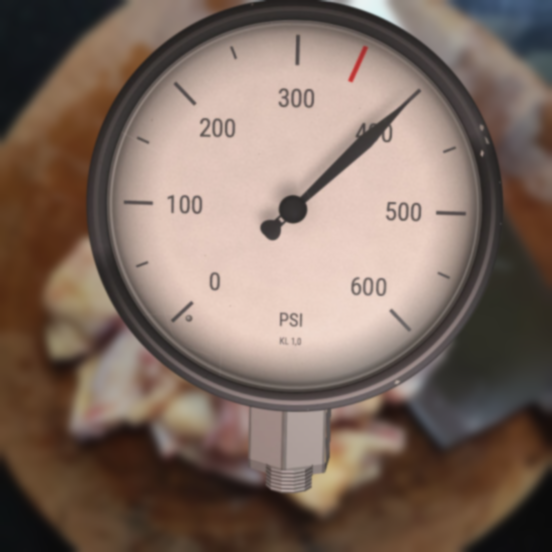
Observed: 400 psi
